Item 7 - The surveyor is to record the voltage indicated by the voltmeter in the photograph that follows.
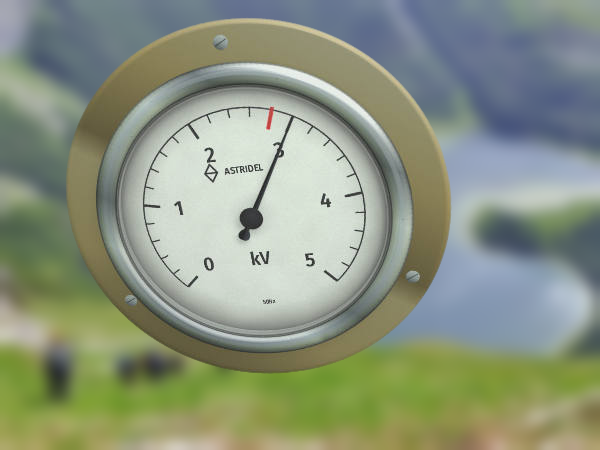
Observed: 3 kV
